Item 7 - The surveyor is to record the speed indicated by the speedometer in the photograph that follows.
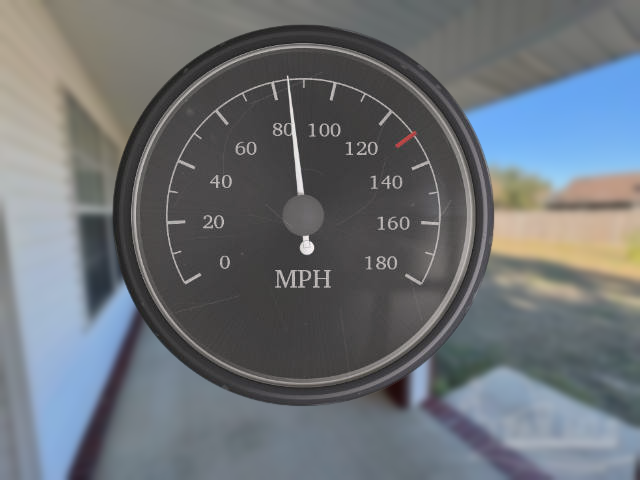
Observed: 85 mph
